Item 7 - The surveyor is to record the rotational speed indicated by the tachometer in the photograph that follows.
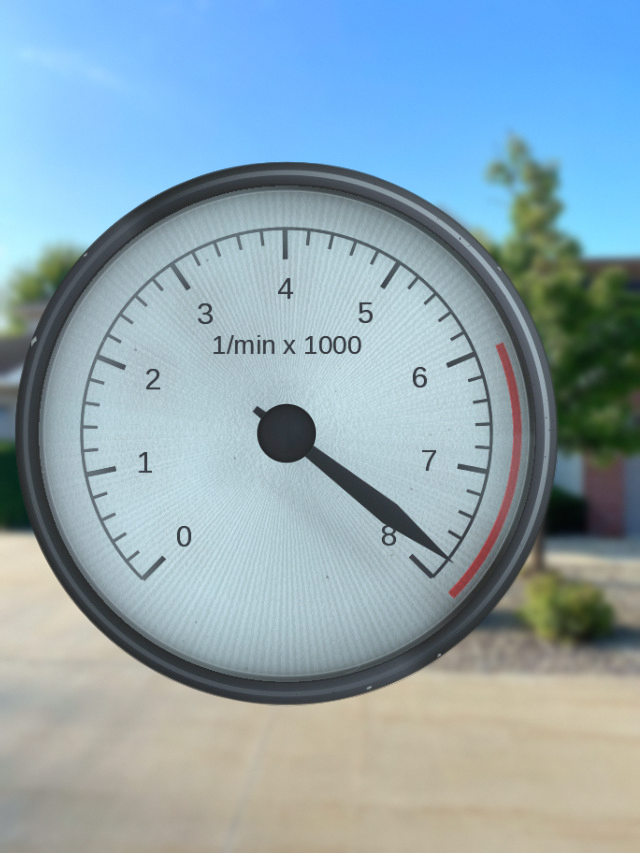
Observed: 7800 rpm
